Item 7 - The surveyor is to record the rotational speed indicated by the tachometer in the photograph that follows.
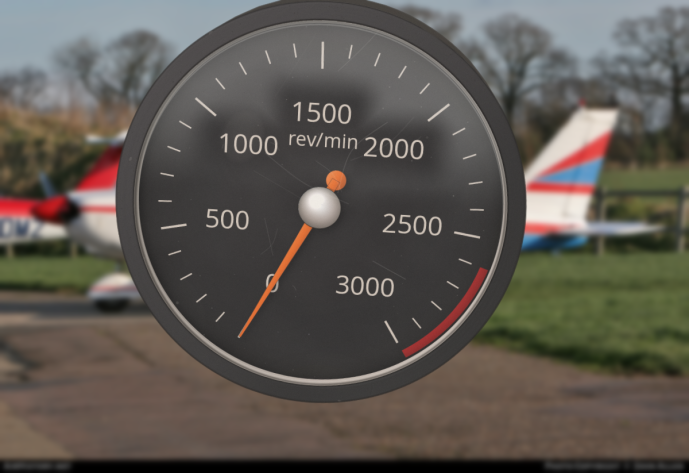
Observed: 0 rpm
